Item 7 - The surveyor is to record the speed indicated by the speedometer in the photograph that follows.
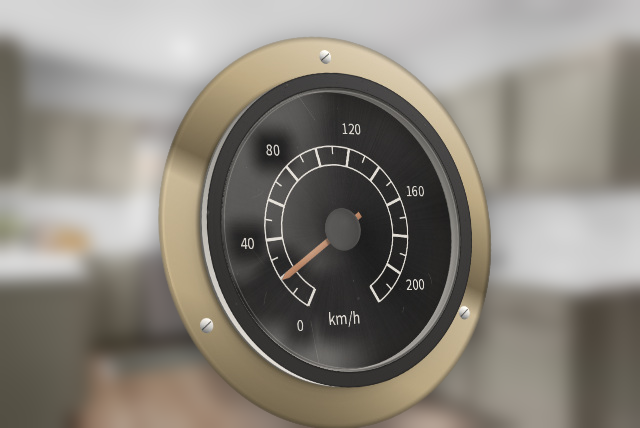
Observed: 20 km/h
